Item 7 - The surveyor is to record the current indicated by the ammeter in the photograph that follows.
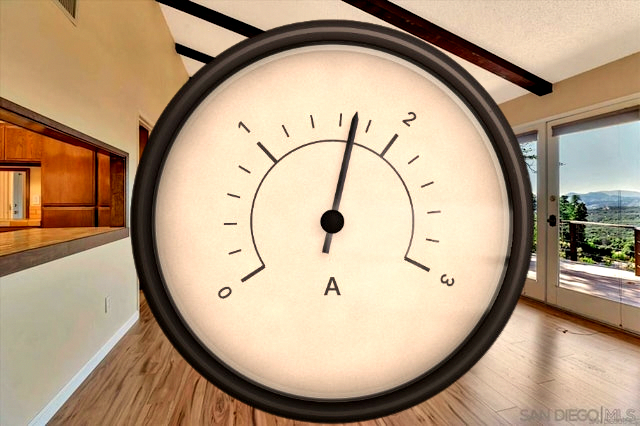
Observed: 1.7 A
